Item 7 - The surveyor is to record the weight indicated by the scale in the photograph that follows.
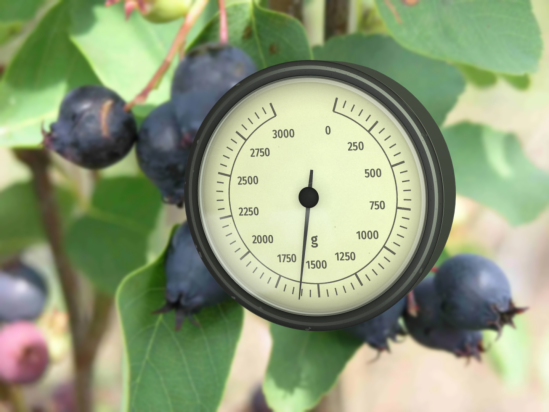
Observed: 1600 g
